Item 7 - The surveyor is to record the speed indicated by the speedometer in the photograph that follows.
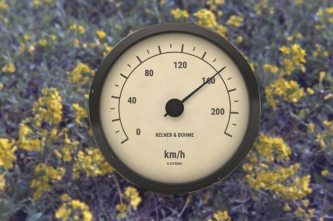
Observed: 160 km/h
